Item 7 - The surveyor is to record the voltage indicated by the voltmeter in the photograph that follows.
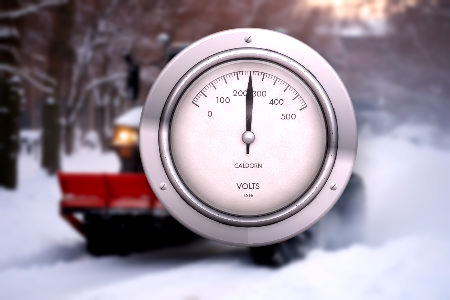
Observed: 250 V
